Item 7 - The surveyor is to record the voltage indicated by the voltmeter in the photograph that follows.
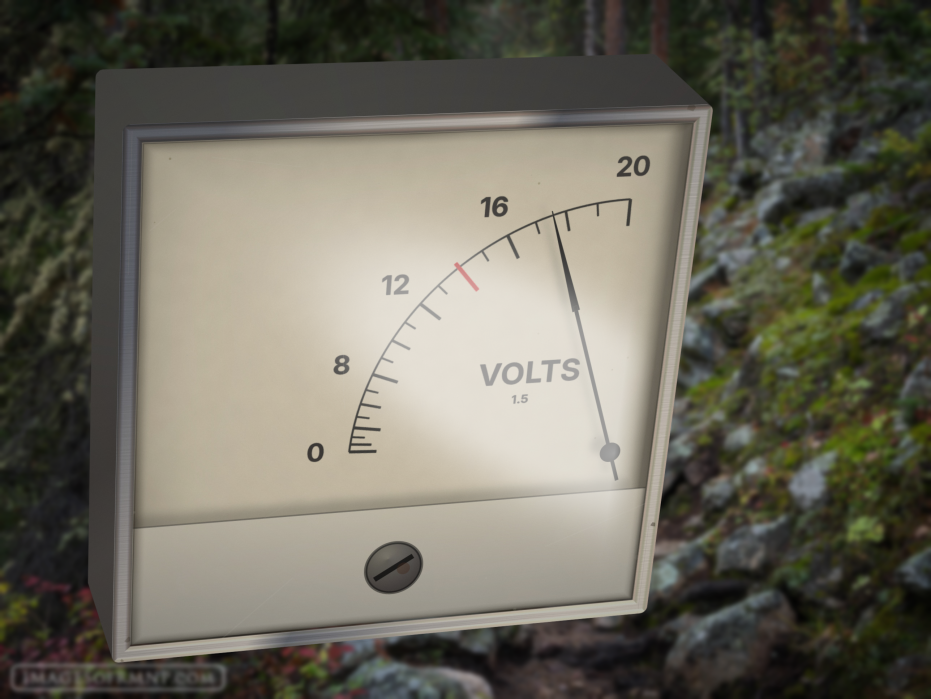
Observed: 17.5 V
